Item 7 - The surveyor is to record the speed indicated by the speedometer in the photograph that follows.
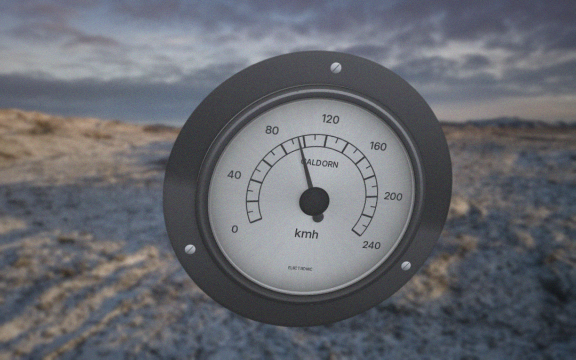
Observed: 95 km/h
